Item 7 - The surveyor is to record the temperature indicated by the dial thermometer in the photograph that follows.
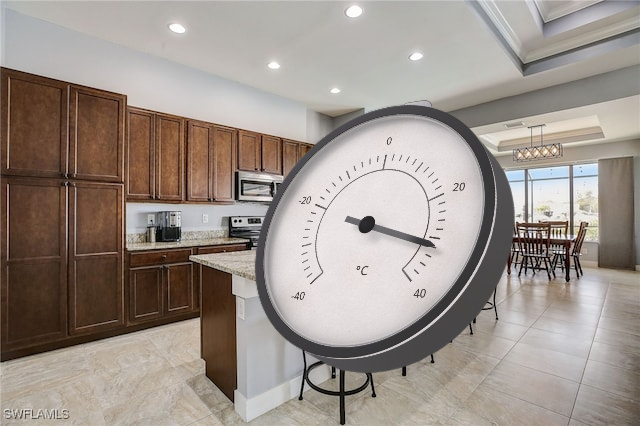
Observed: 32 °C
